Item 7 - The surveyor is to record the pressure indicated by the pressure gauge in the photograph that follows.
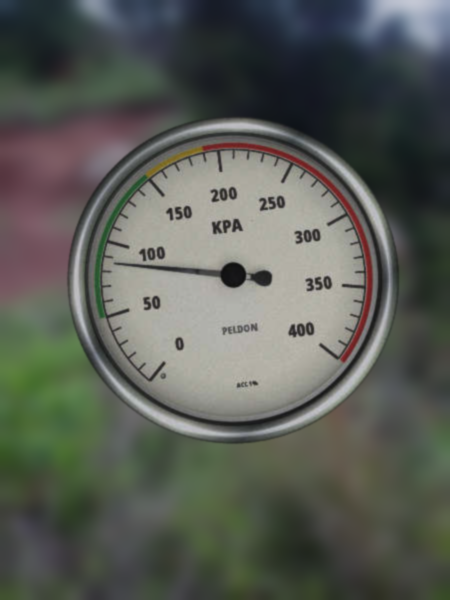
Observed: 85 kPa
